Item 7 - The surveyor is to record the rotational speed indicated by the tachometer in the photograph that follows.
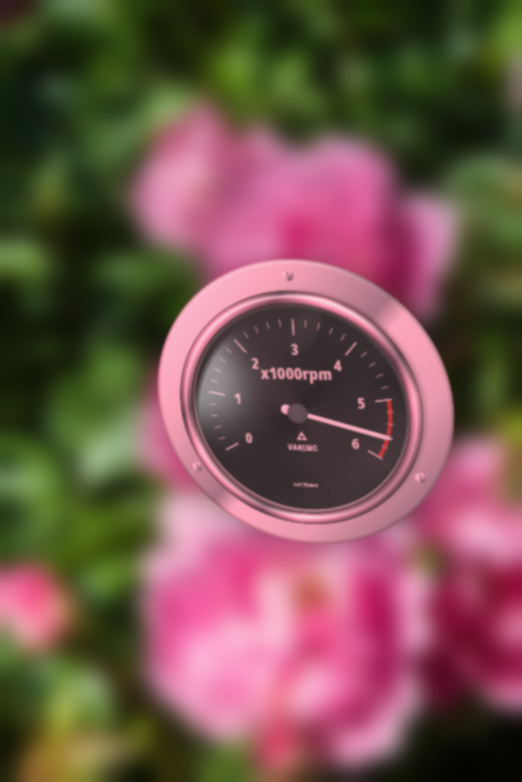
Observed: 5600 rpm
